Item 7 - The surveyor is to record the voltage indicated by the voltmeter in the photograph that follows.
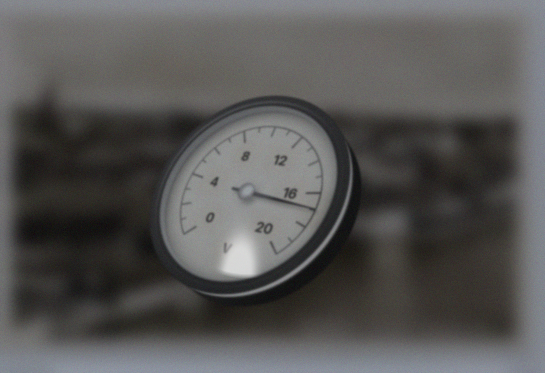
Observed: 17 V
